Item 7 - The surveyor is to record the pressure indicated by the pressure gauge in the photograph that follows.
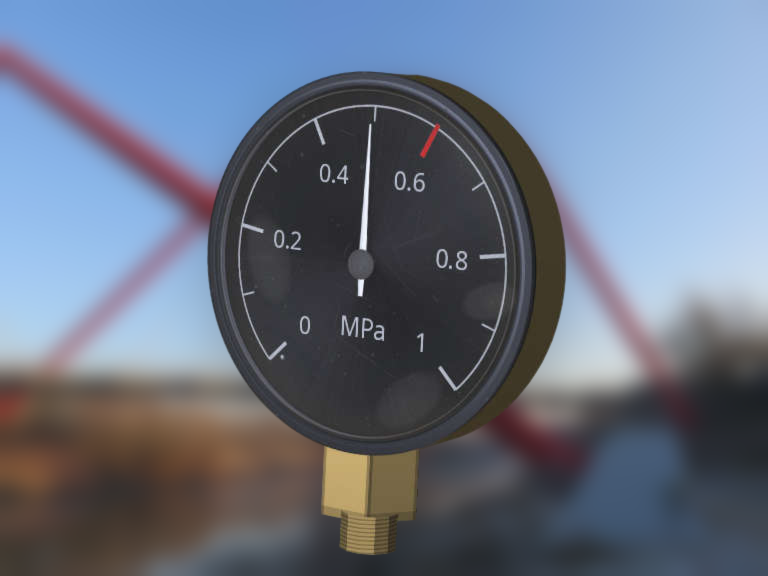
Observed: 0.5 MPa
